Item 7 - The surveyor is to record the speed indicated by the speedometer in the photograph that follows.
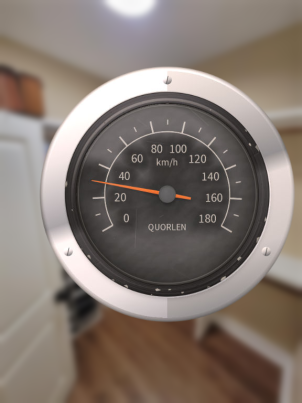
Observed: 30 km/h
